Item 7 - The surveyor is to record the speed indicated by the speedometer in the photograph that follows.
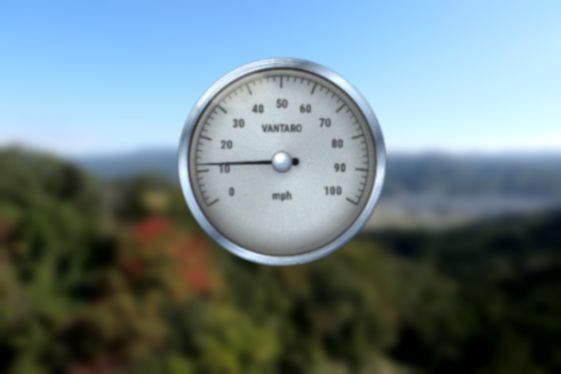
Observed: 12 mph
